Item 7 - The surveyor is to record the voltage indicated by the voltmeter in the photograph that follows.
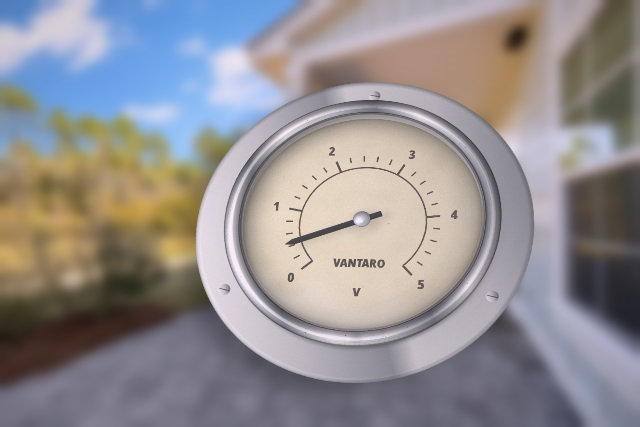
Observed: 0.4 V
